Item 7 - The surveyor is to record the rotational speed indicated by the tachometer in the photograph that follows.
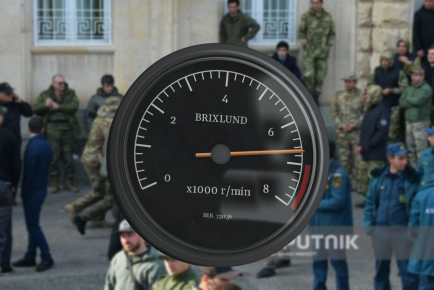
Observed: 6700 rpm
